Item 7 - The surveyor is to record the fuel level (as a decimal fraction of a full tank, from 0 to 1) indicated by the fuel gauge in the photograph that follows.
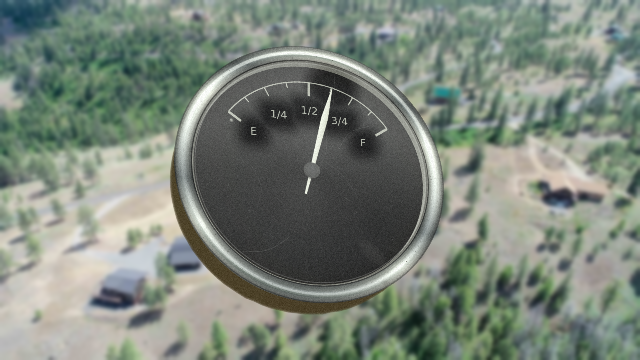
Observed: 0.625
